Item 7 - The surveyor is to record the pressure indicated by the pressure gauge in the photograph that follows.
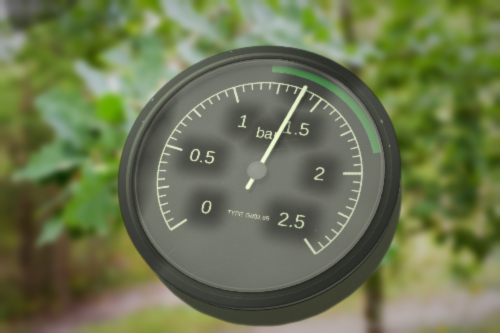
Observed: 1.4 bar
